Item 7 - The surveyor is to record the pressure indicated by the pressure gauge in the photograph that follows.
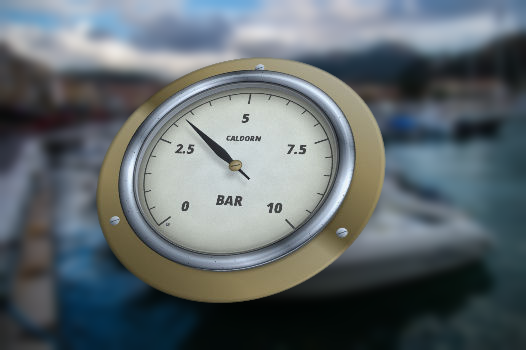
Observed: 3.25 bar
